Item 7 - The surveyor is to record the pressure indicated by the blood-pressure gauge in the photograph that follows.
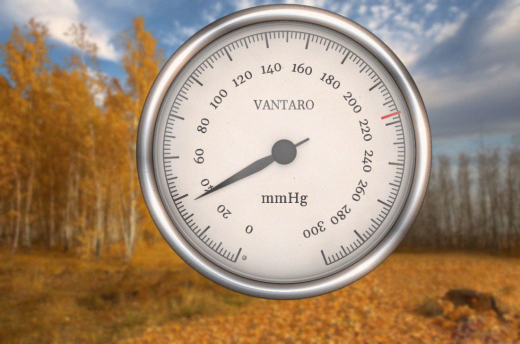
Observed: 36 mmHg
